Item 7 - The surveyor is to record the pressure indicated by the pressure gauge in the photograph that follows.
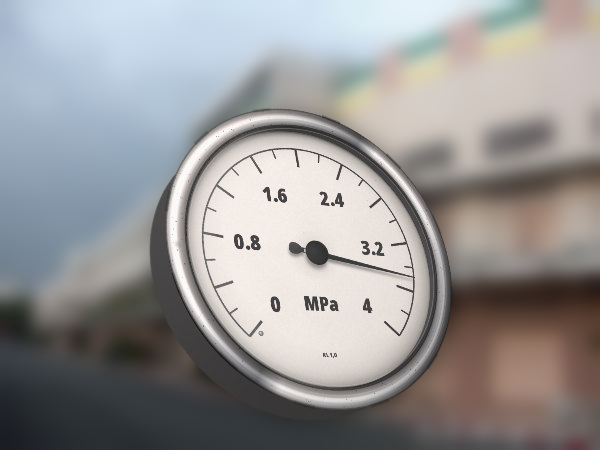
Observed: 3.5 MPa
